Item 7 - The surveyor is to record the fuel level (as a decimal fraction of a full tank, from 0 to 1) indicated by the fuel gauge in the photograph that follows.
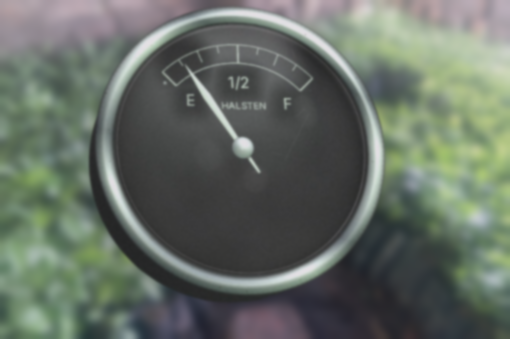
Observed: 0.125
